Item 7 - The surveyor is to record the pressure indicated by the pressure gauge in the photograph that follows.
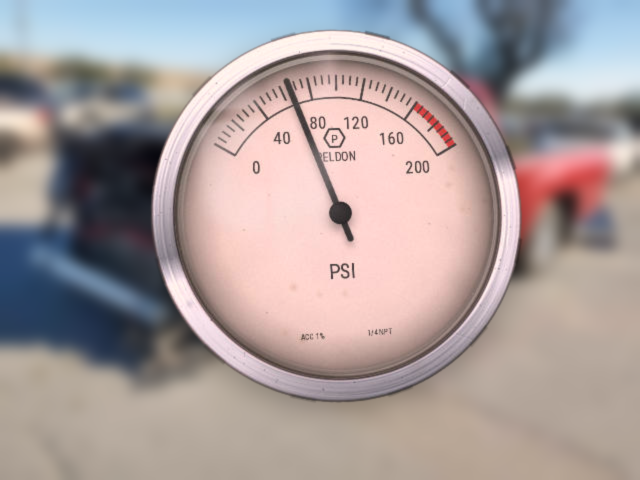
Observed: 65 psi
